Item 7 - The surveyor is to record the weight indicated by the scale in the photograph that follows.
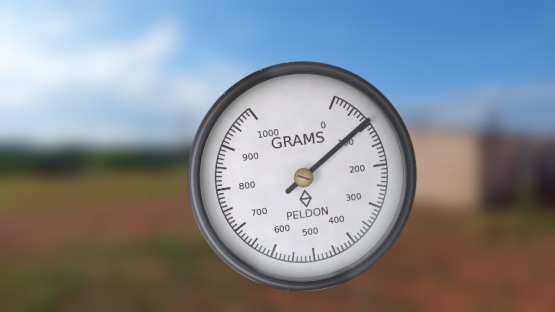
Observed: 90 g
